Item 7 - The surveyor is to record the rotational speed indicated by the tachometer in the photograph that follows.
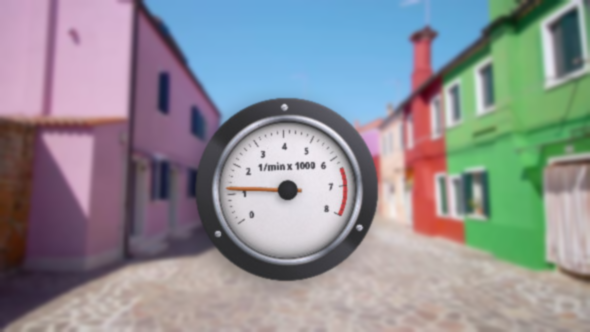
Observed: 1200 rpm
